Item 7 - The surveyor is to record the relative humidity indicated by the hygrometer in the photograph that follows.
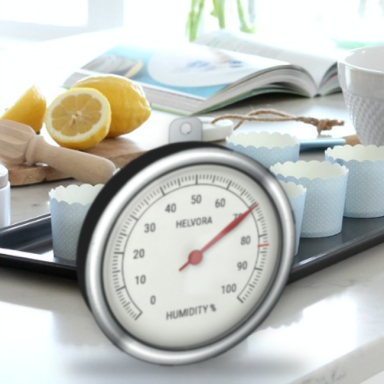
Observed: 70 %
